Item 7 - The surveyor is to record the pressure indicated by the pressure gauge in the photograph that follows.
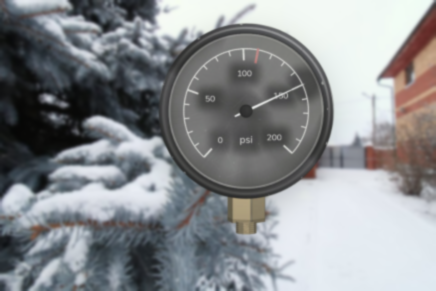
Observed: 150 psi
